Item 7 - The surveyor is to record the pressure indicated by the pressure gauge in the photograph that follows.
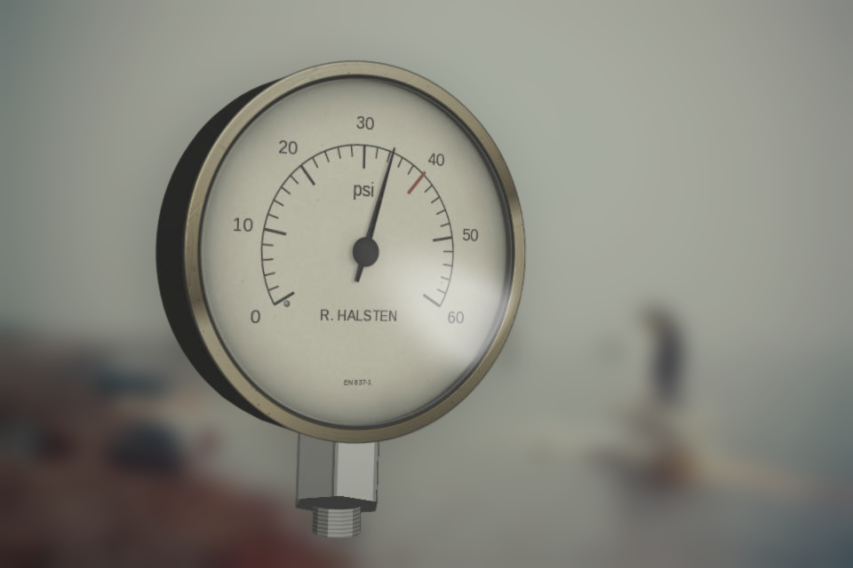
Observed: 34 psi
